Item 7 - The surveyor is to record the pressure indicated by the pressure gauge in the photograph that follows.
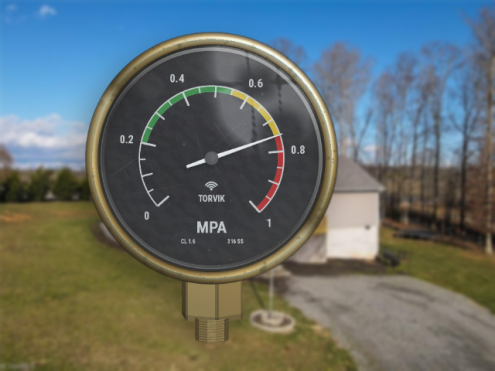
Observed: 0.75 MPa
